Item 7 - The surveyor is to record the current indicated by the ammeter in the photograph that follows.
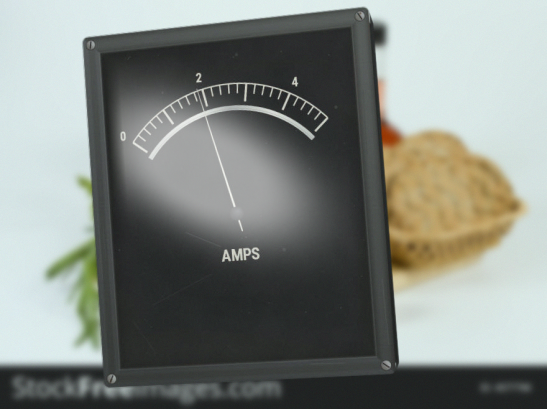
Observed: 1.9 A
